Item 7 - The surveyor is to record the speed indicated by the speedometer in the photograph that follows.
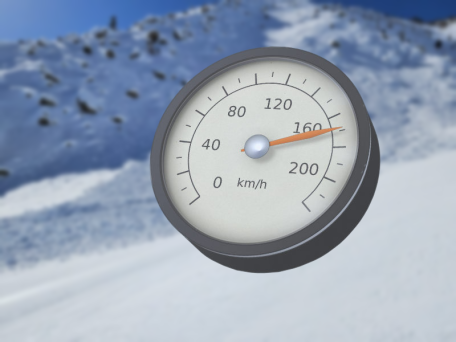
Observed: 170 km/h
